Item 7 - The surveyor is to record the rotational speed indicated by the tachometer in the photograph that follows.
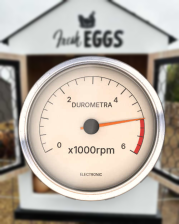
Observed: 5000 rpm
